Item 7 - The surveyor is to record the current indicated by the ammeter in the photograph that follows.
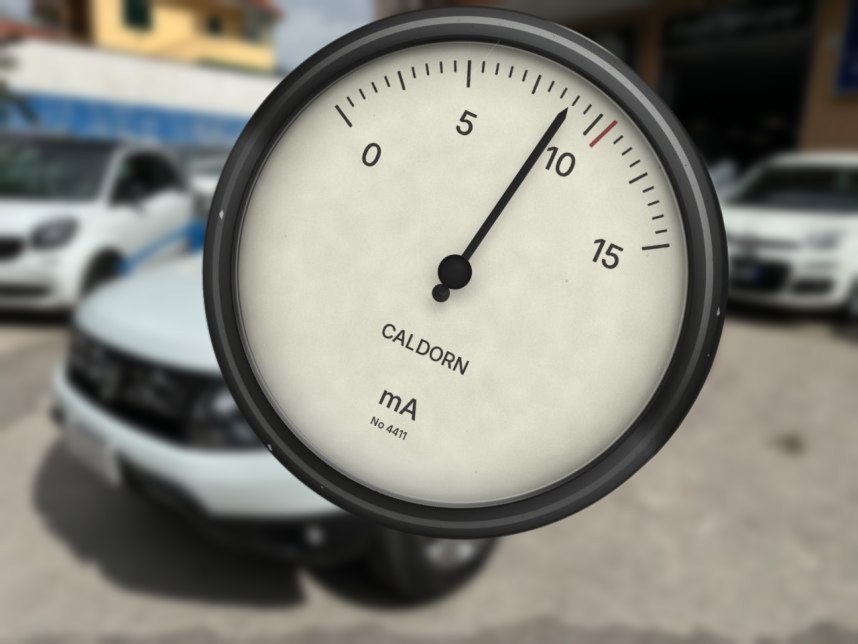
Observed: 9 mA
